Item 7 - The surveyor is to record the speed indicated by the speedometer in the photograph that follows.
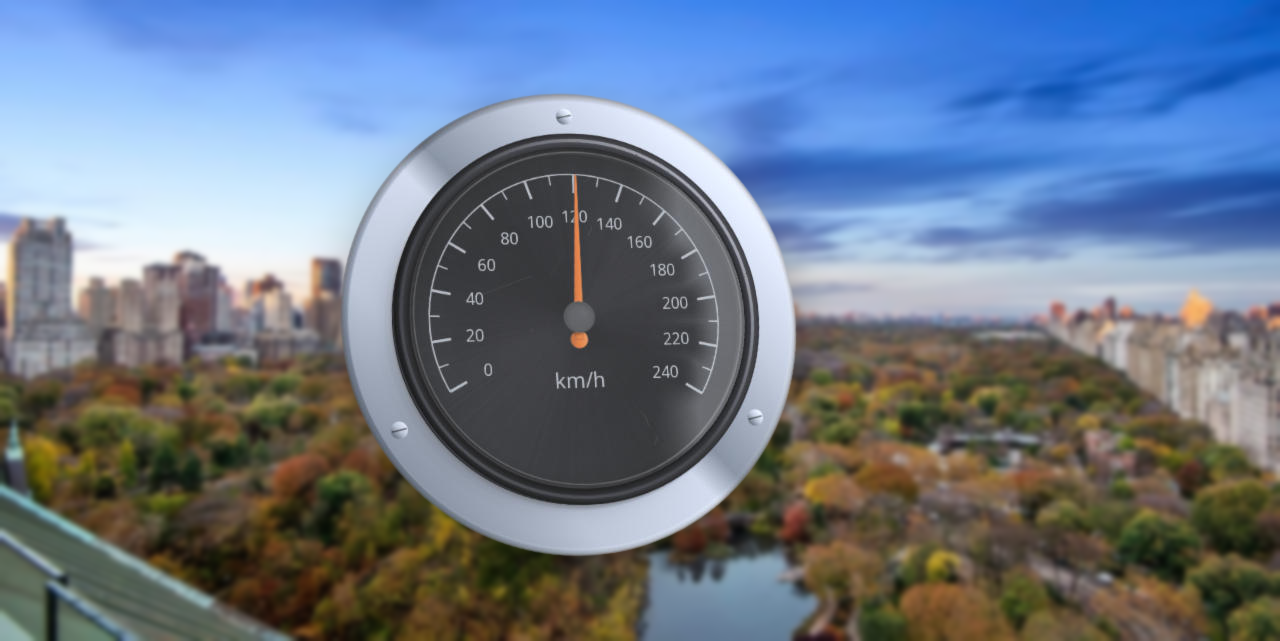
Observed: 120 km/h
